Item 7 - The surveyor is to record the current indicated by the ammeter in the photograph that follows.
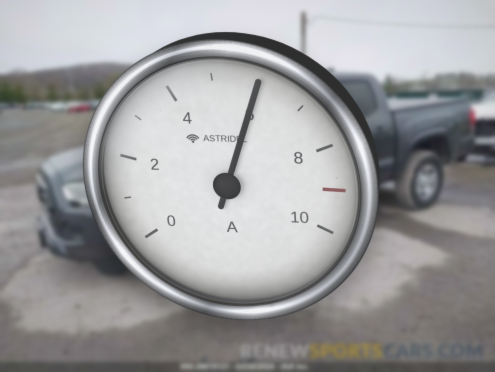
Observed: 6 A
